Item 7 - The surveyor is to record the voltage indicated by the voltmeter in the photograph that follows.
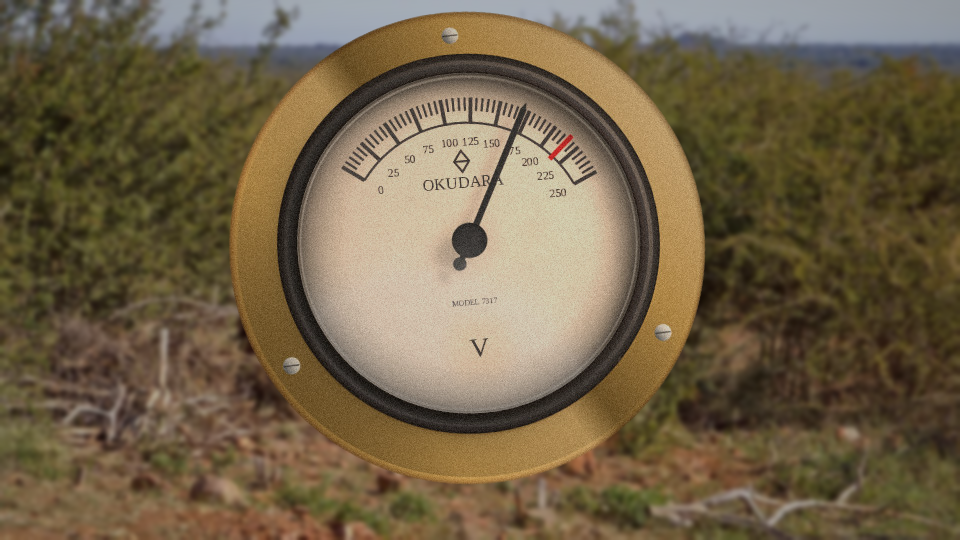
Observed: 170 V
